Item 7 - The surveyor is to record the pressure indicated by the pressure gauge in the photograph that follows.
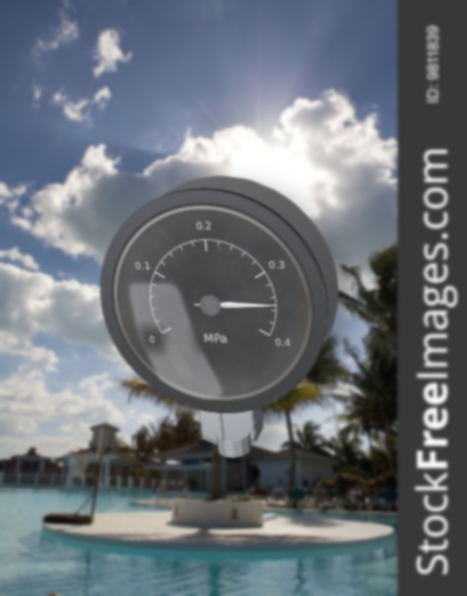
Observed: 0.35 MPa
